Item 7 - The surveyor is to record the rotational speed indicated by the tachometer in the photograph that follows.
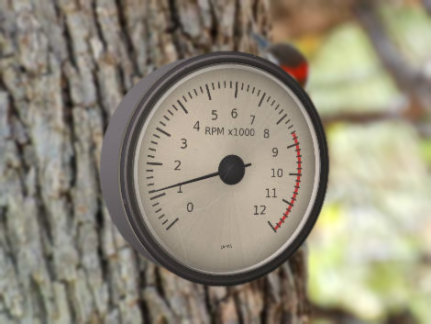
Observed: 1200 rpm
